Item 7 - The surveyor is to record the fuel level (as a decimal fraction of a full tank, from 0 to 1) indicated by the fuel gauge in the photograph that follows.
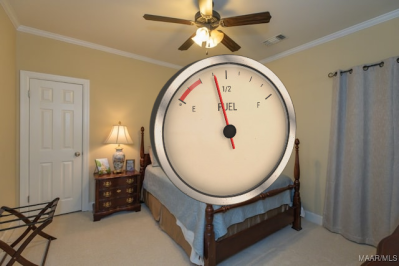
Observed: 0.375
